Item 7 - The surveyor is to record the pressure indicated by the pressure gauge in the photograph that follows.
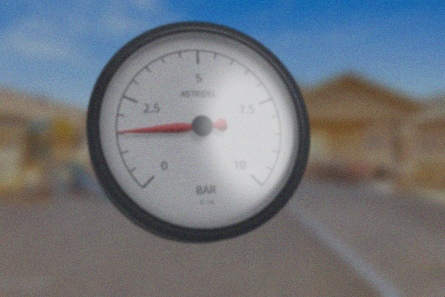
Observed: 1.5 bar
